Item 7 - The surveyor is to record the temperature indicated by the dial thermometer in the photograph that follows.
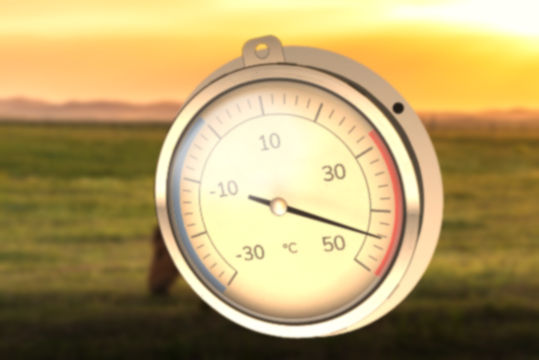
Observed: 44 °C
